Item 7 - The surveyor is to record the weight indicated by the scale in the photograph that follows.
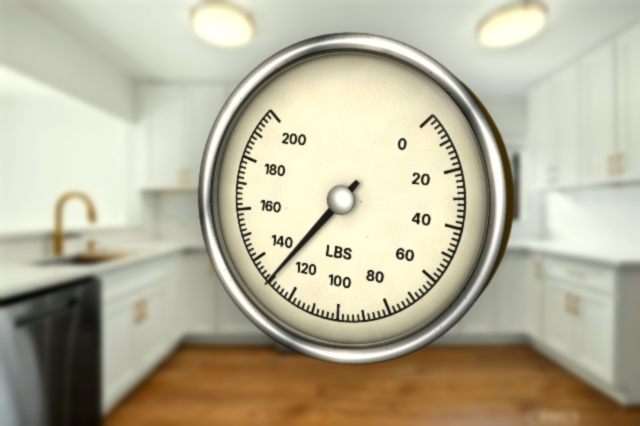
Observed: 130 lb
